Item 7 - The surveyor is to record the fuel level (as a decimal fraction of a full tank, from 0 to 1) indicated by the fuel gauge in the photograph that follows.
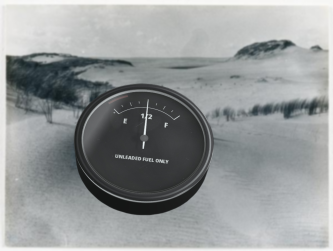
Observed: 0.5
